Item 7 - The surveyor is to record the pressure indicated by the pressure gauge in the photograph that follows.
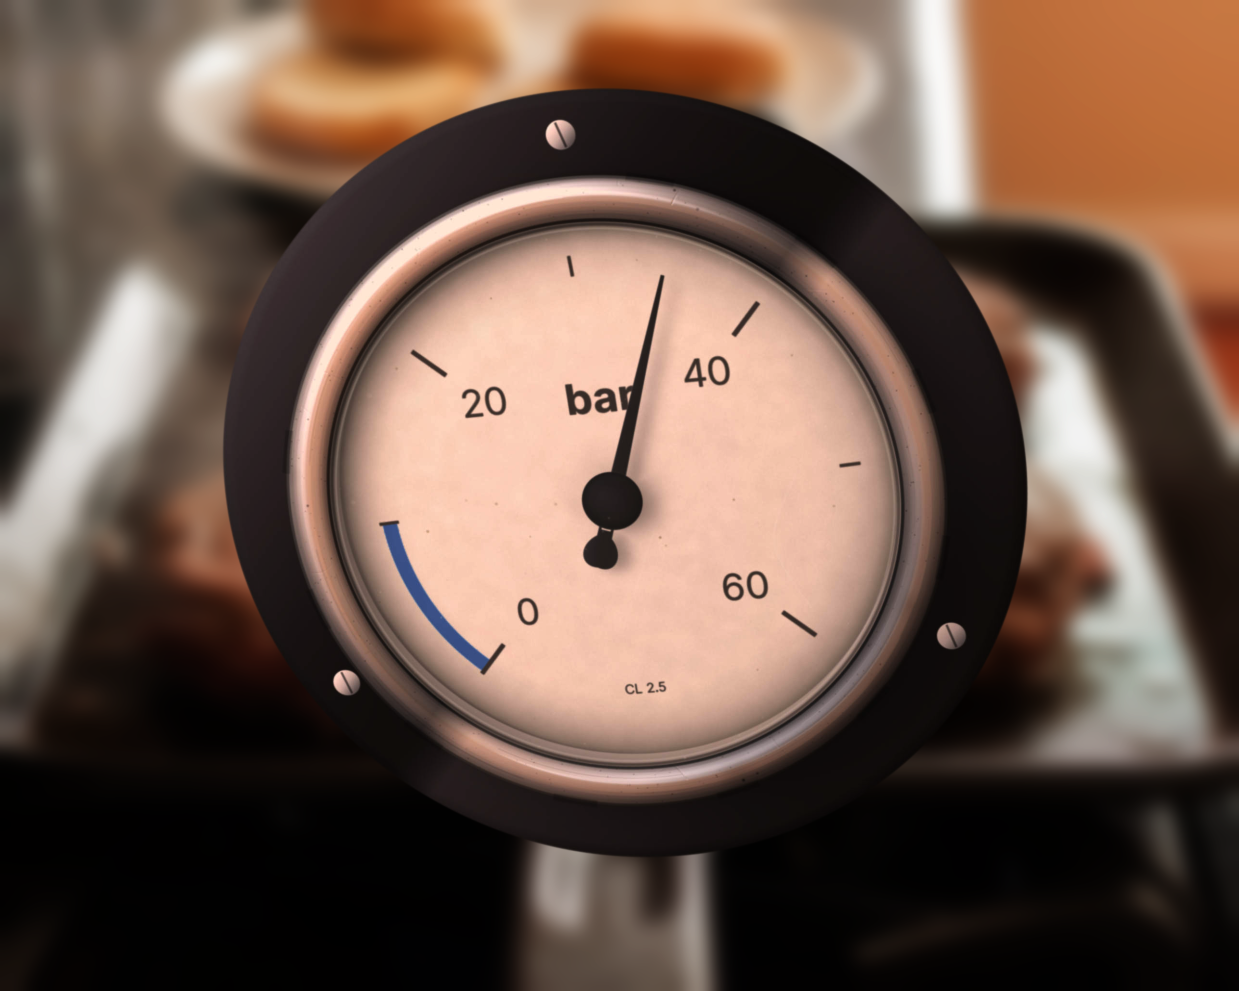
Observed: 35 bar
